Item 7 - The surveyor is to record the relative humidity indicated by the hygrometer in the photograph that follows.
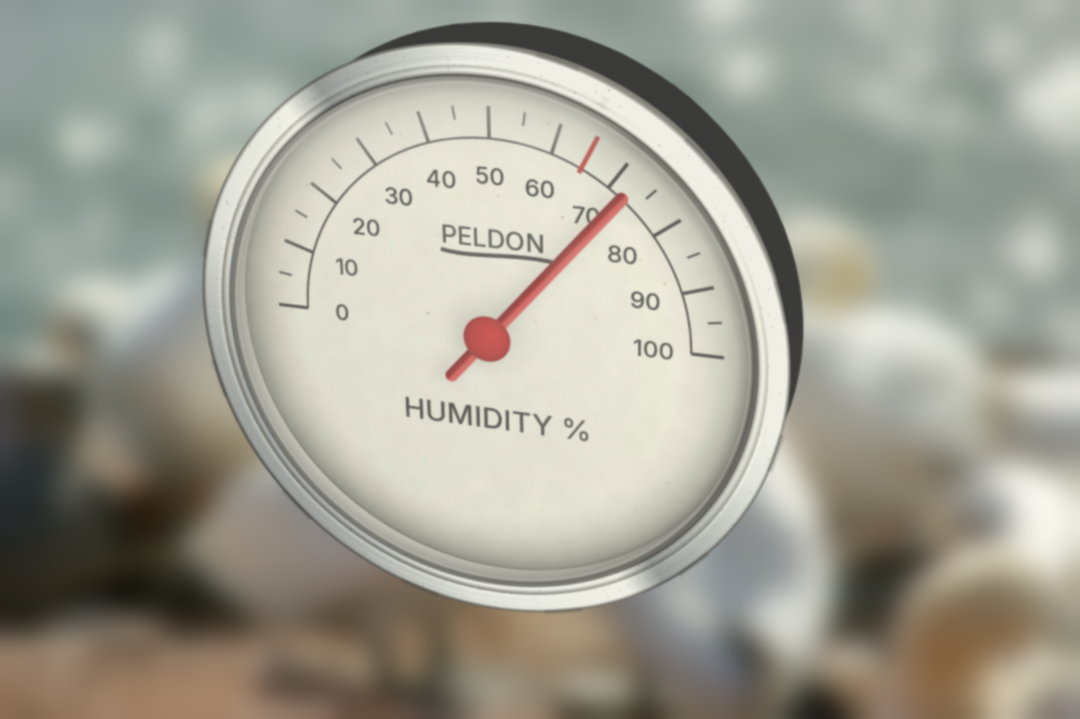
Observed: 72.5 %
